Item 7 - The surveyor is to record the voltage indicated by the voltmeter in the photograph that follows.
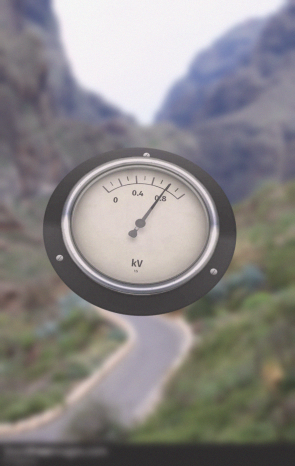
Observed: 0.8 kV
